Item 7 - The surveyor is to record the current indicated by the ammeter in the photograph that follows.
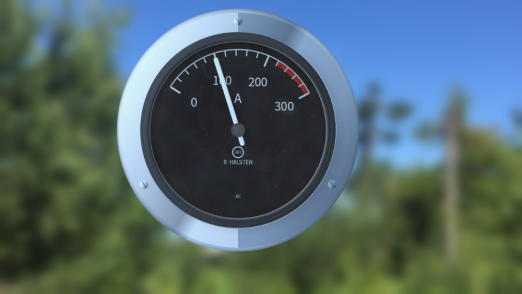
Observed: 100 A
